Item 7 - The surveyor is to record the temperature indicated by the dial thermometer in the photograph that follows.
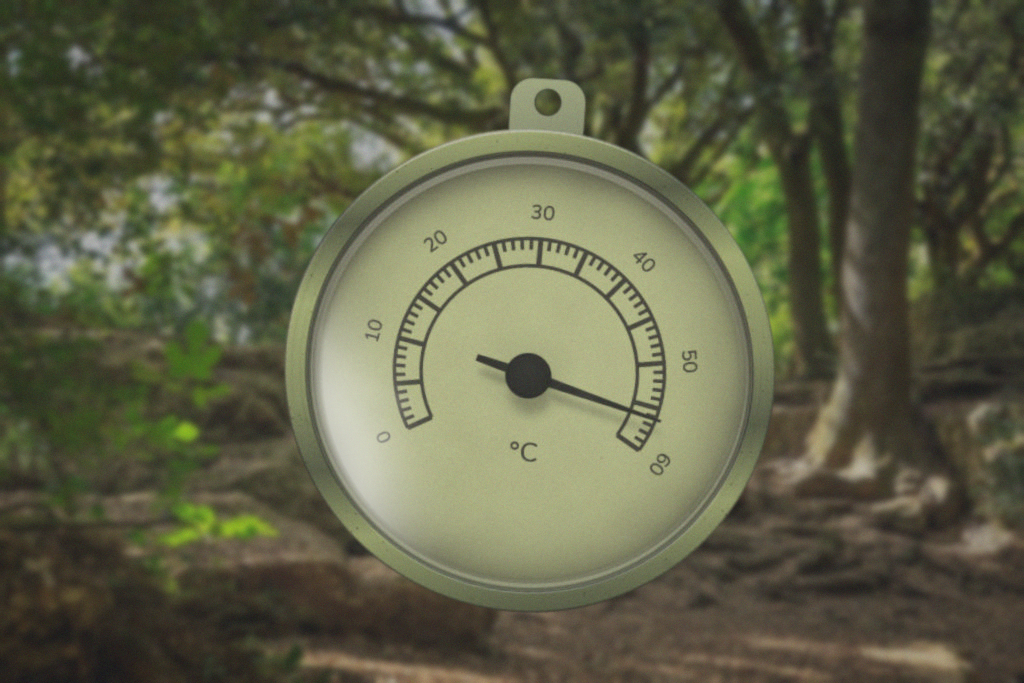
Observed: 56 °C
